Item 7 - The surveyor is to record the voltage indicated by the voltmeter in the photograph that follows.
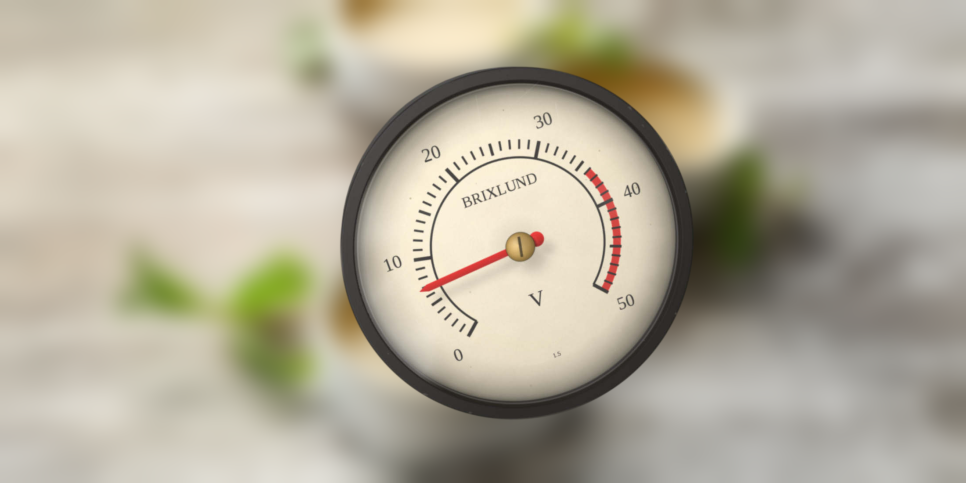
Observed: 7 V
